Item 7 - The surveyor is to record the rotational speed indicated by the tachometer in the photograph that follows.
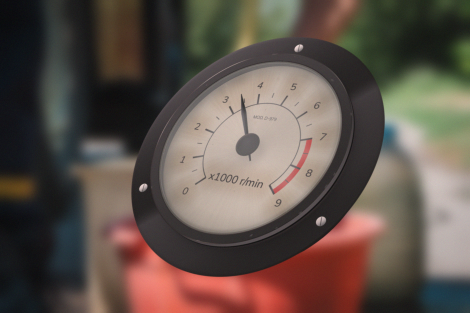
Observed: 3500 rpm
